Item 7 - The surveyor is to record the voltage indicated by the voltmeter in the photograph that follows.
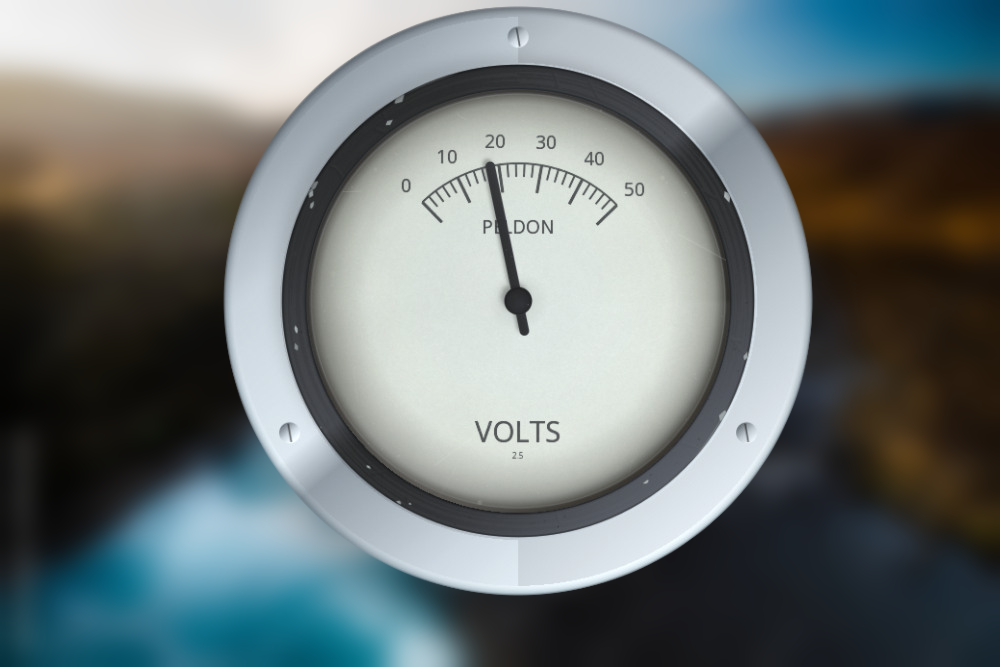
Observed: 18 V
